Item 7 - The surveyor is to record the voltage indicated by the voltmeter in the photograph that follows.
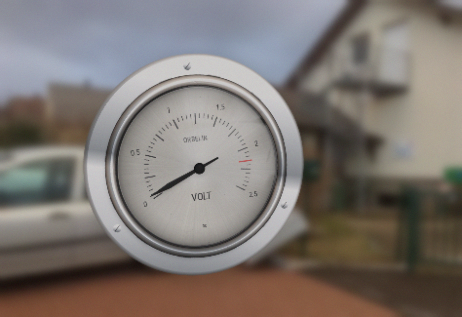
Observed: 0.05 V
